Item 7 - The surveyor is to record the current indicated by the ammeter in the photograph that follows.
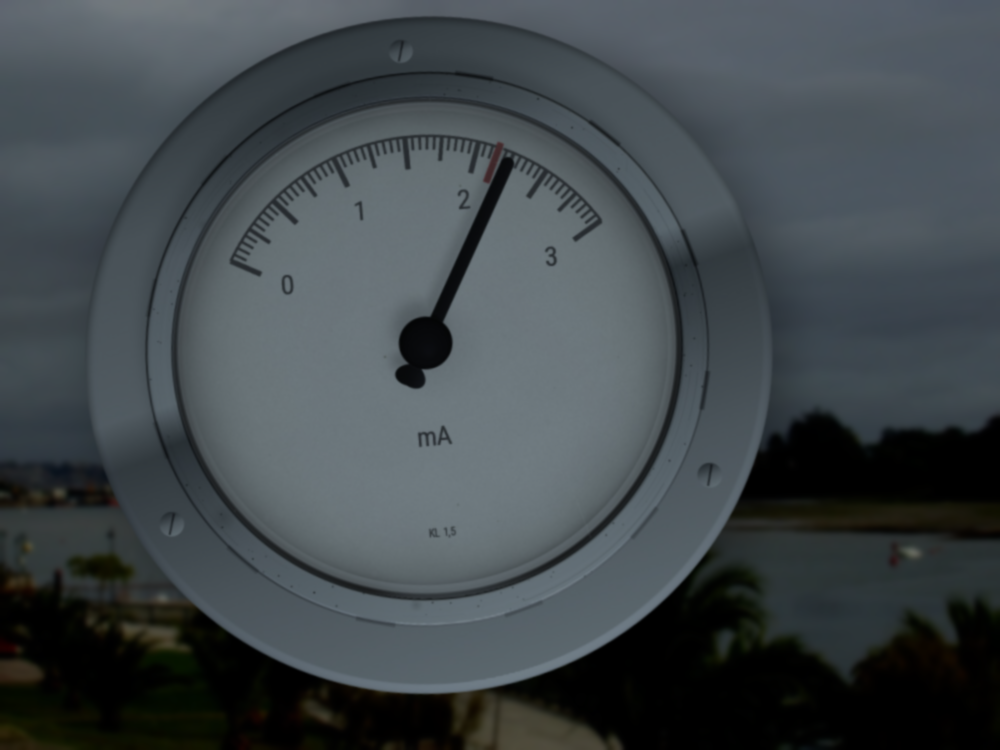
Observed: 2.25 mA
